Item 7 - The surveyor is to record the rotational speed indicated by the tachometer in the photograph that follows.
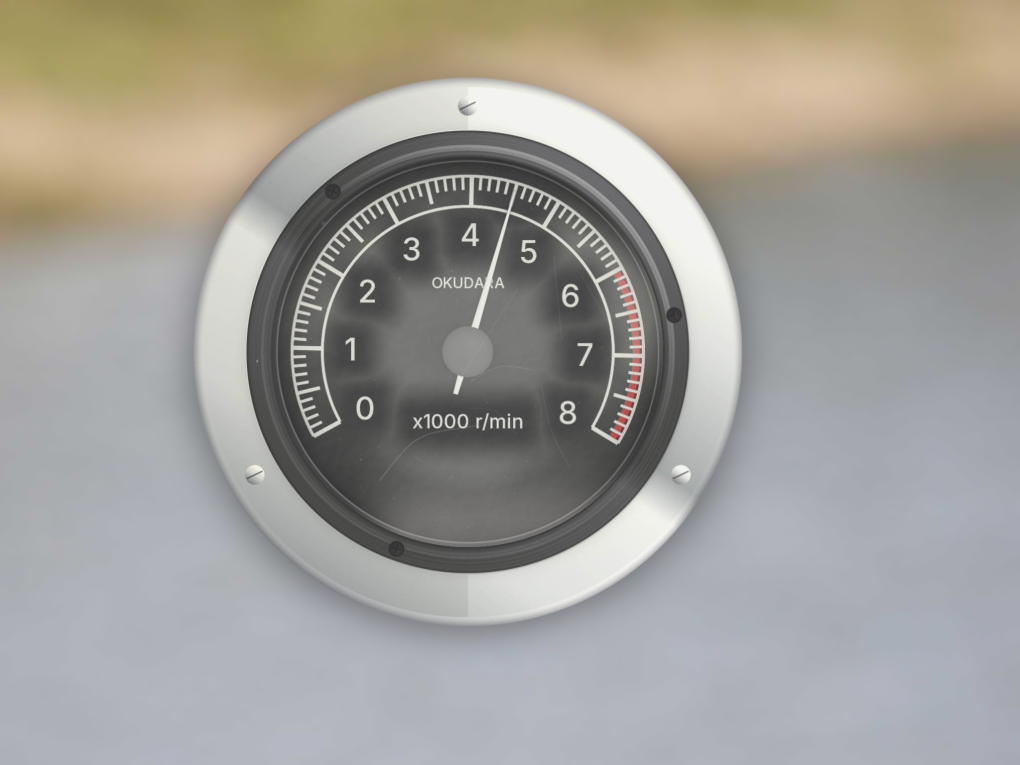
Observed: 4500 rpm
